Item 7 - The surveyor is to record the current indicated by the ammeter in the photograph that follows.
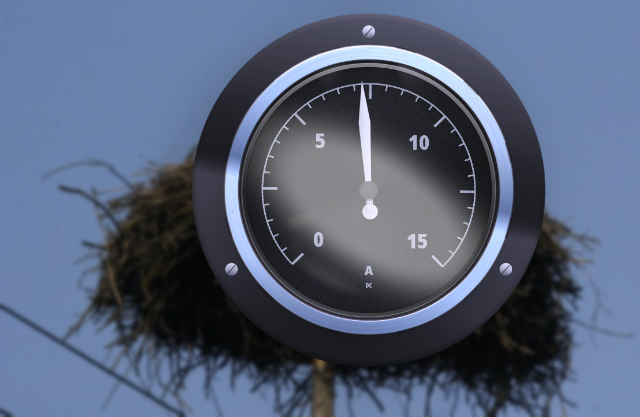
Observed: 7.25 A
